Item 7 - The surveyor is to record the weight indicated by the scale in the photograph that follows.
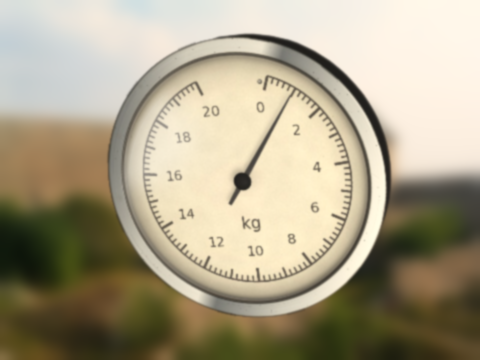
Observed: 1 kg
